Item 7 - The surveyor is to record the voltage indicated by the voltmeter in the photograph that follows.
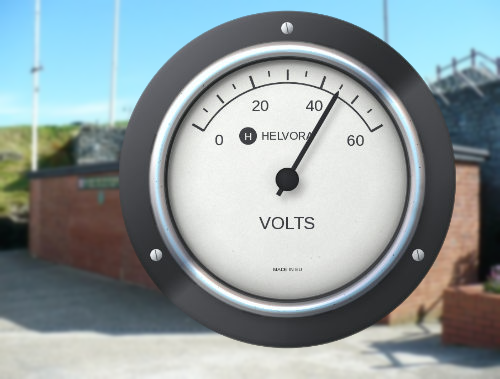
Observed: 45 V
